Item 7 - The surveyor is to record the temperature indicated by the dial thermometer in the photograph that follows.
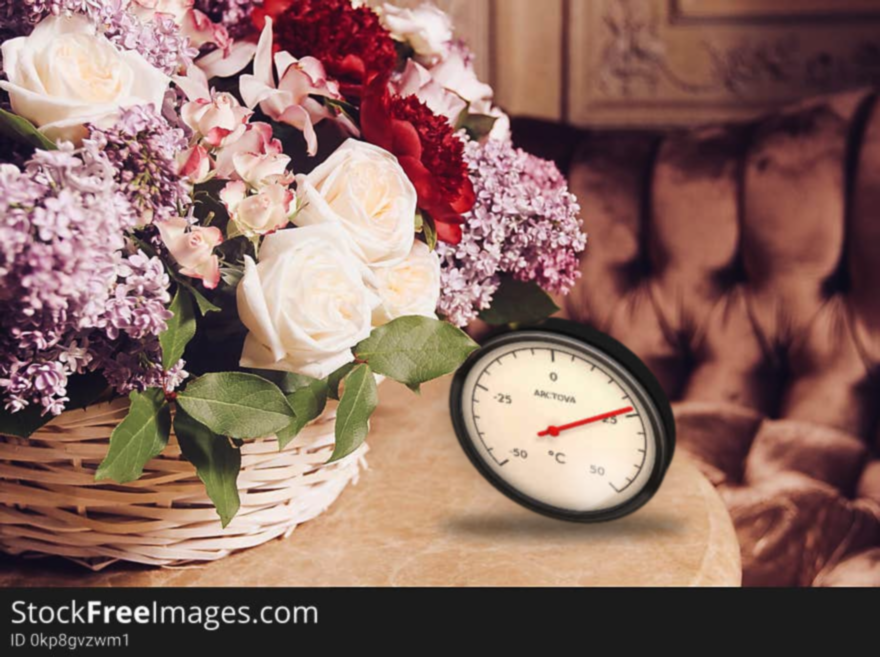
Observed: 22.5 °C
